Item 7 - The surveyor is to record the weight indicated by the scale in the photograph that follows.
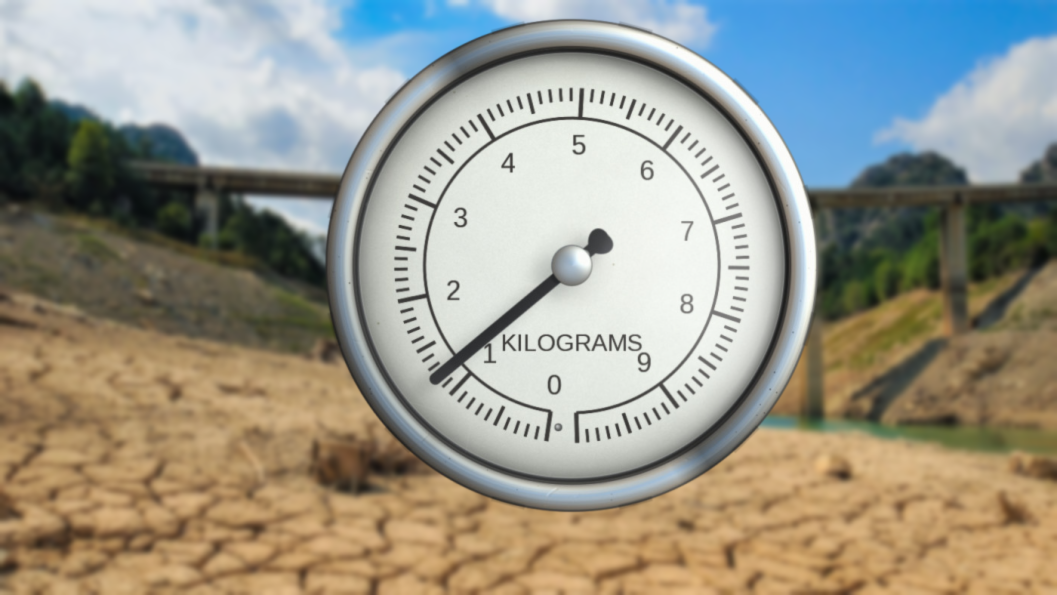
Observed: 1.2 kg
